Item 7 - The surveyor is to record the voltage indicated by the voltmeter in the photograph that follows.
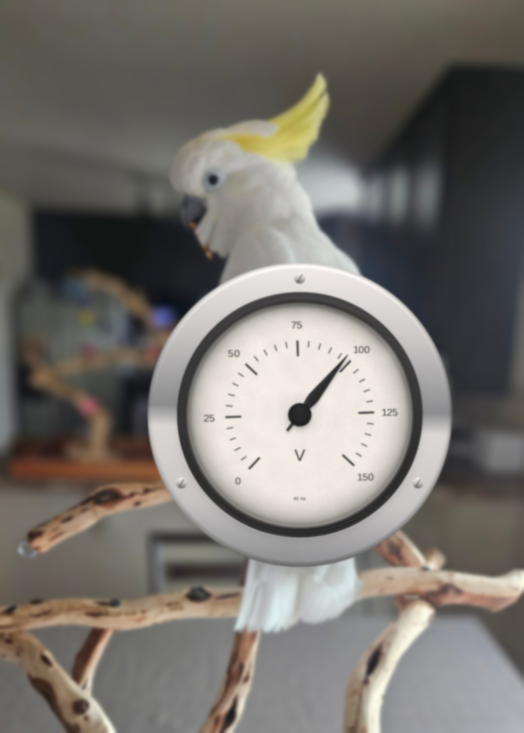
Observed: 97.5 V
